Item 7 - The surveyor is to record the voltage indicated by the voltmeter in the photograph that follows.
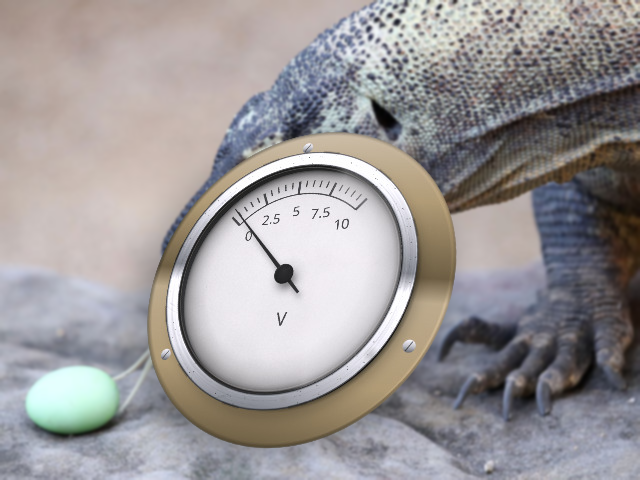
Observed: 0.5 V
